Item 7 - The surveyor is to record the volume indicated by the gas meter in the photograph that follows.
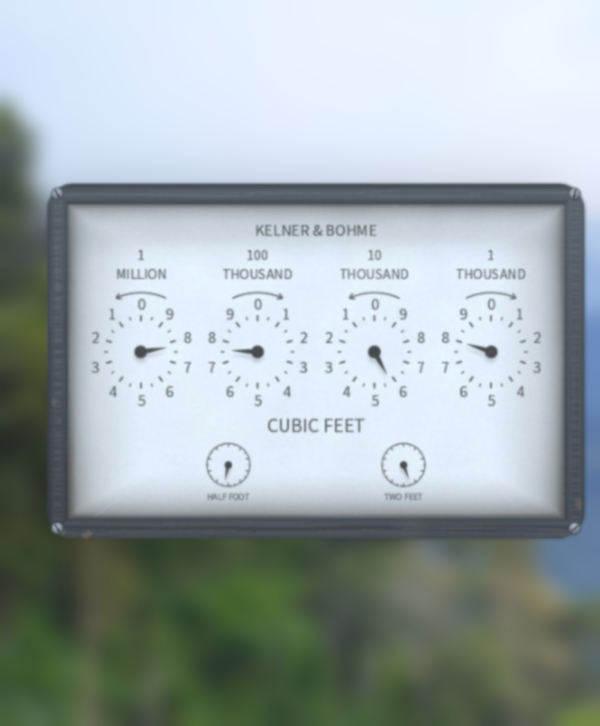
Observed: 775800 ft³
